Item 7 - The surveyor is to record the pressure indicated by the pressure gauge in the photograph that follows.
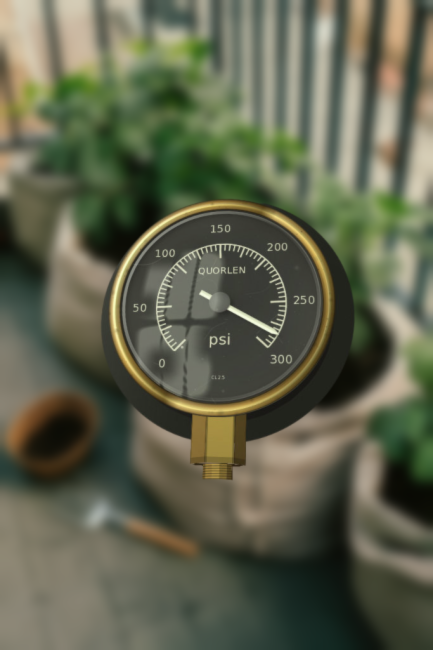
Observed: 285 psi
